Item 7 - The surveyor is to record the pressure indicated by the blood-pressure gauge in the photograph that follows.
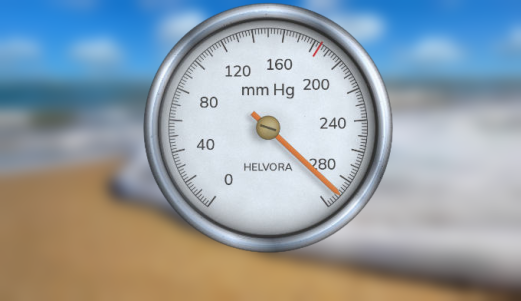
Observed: 290 mmHg
